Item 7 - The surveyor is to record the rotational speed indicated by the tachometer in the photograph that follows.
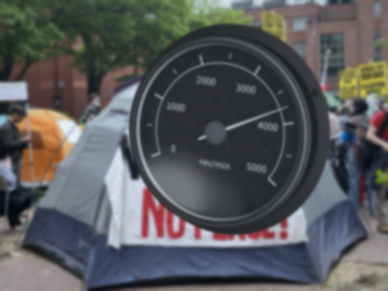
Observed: 3750 rpm
